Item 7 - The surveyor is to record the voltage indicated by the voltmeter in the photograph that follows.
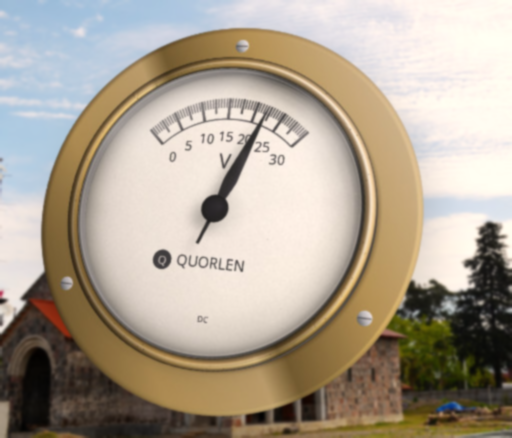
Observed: 22.5 V
